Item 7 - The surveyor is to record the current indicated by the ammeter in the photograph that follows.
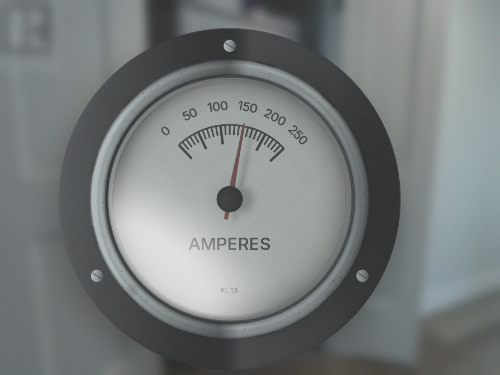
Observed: 150 A
